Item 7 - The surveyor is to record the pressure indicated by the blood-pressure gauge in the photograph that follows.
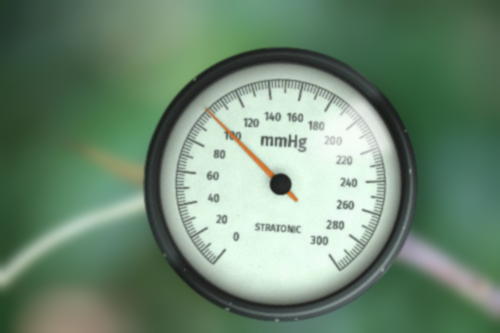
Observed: 100 mmHg
